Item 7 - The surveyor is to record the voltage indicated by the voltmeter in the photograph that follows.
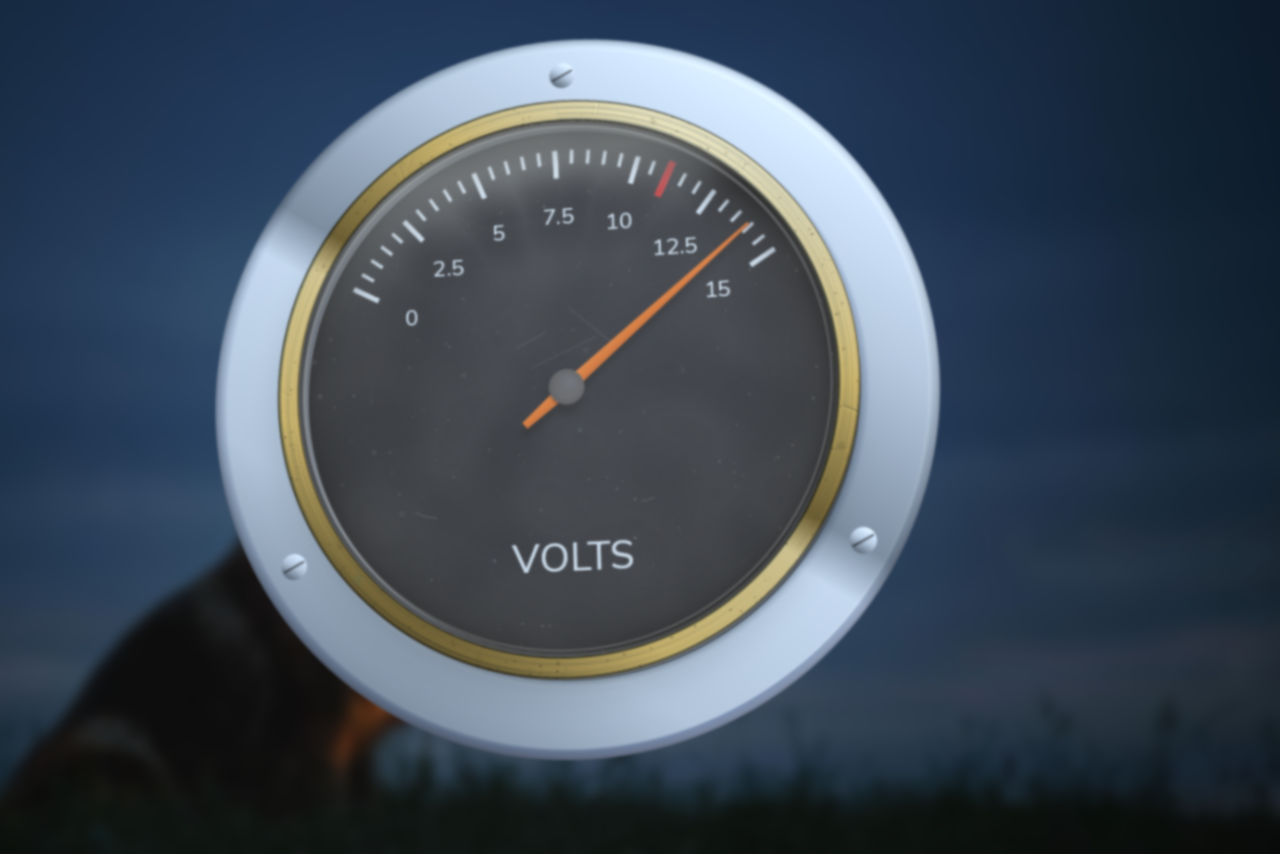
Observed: 14 V
